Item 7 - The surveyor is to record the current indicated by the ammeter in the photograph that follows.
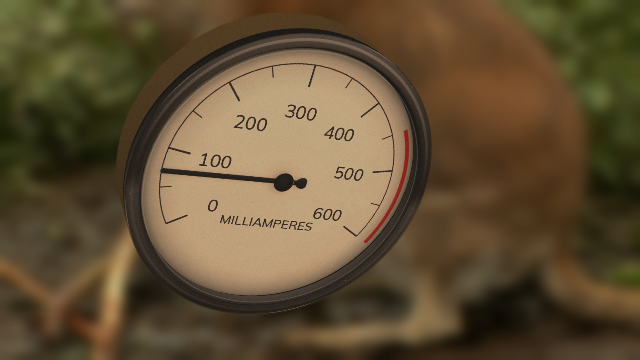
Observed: 75 mA
